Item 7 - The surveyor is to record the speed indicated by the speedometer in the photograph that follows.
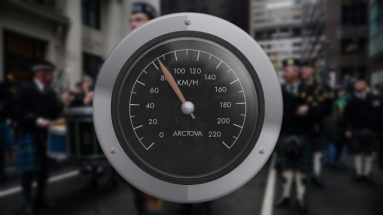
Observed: 85 km/h
